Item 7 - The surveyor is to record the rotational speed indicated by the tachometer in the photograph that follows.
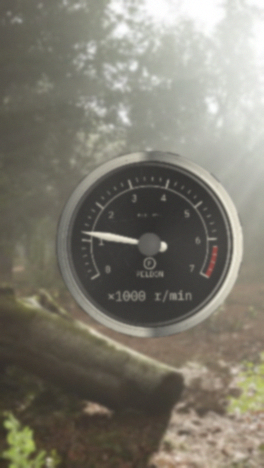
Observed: 1200 rpm
